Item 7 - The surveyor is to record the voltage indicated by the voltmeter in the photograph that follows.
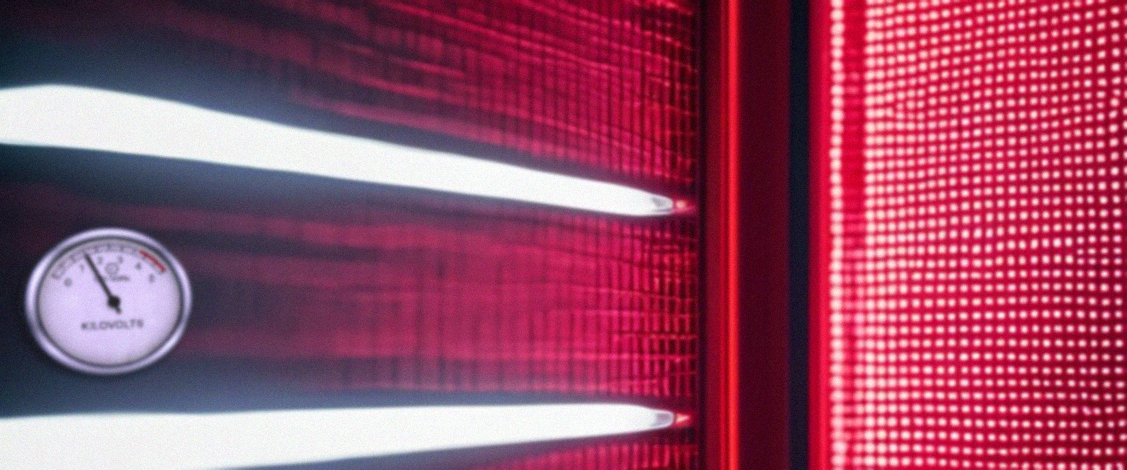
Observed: 1.5 kV
